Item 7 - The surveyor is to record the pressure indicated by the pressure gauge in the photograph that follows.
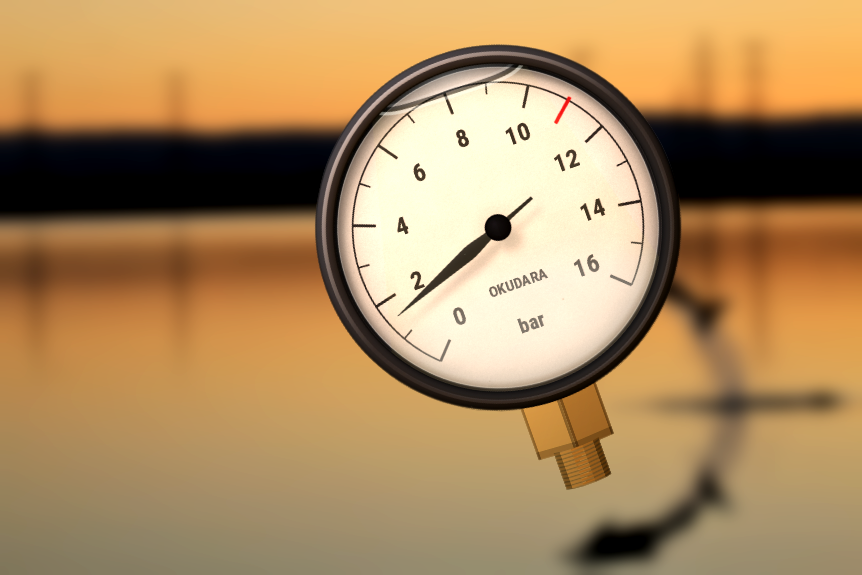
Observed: 1.5 bar
